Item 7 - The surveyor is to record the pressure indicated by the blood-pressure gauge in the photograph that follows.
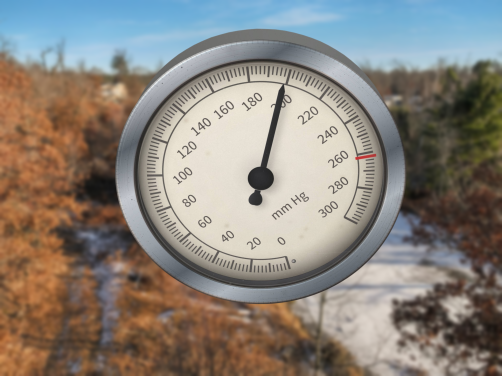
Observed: 198 mmHg
